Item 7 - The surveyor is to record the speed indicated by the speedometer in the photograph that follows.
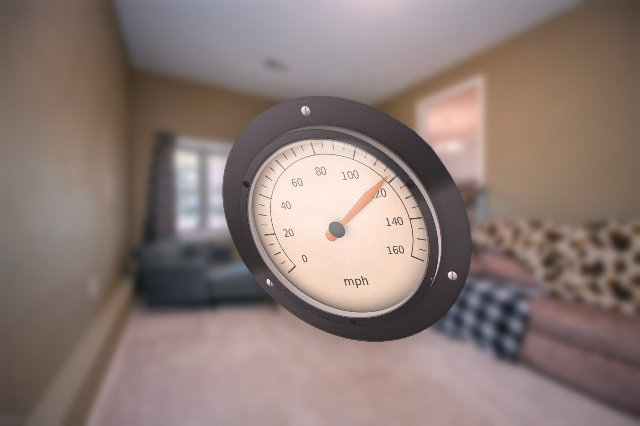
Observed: 117.5 mph
